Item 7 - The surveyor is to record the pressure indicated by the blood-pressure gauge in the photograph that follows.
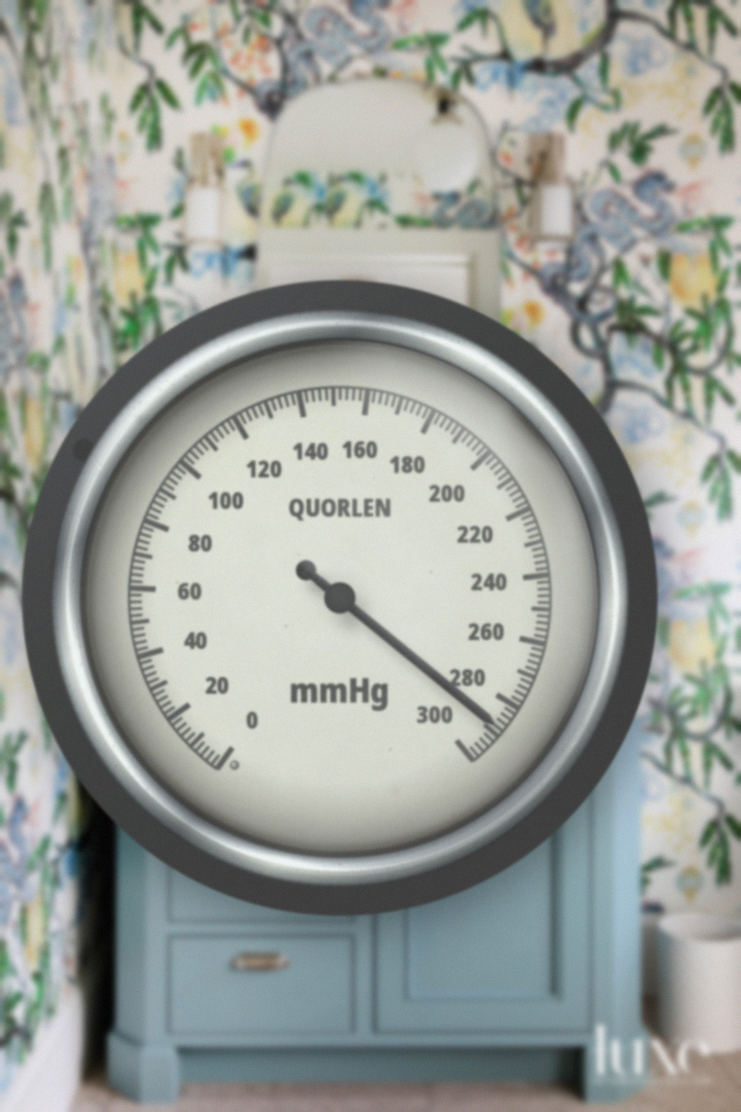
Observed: 288 mmHg
